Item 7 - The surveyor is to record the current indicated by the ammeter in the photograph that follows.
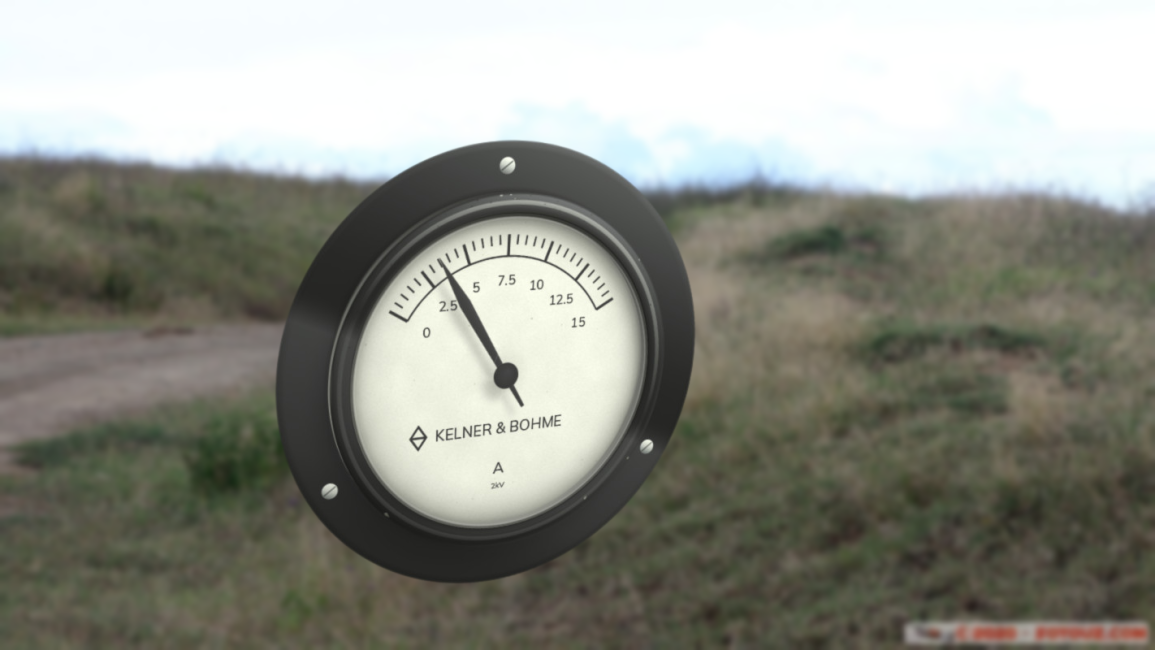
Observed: 3.5 A
